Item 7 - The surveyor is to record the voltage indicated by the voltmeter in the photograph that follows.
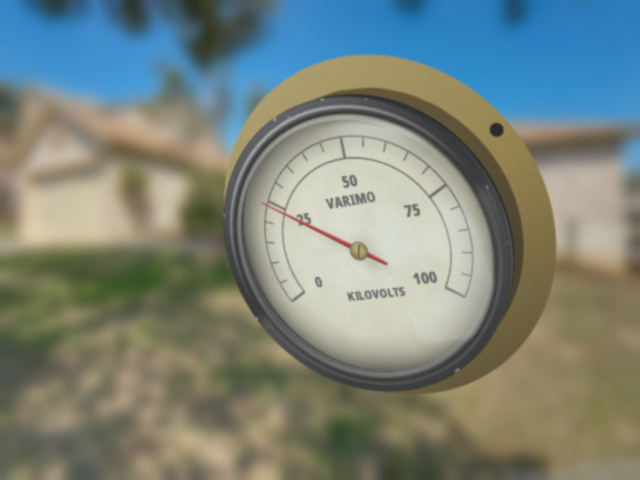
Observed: 25 kV
